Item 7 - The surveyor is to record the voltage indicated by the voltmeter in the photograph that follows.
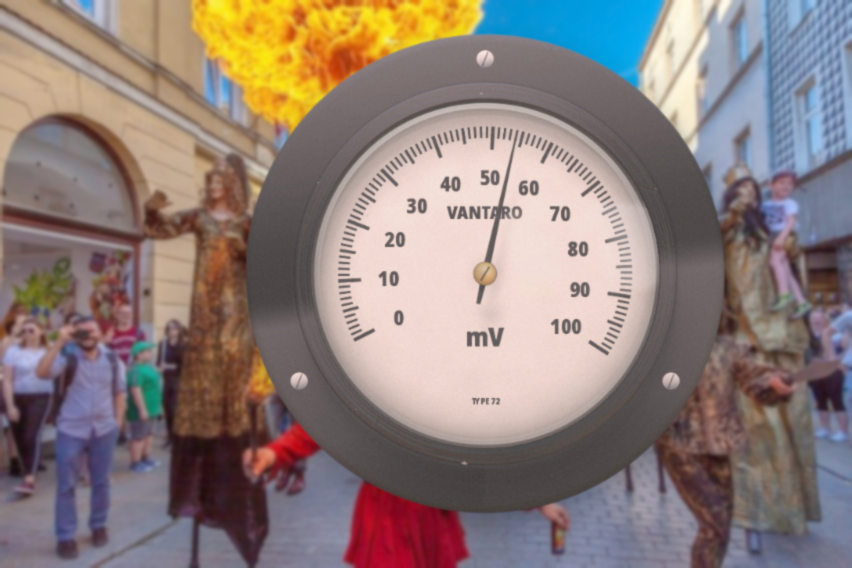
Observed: 54 mV
